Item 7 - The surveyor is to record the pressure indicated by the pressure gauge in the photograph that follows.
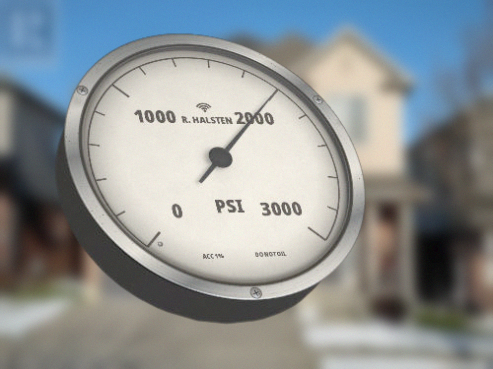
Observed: 2000 psi
